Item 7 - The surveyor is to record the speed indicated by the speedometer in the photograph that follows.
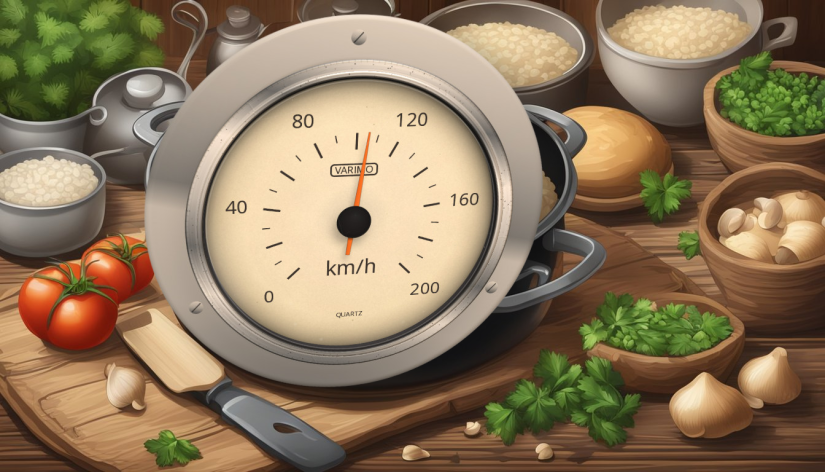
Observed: 105 km/h
